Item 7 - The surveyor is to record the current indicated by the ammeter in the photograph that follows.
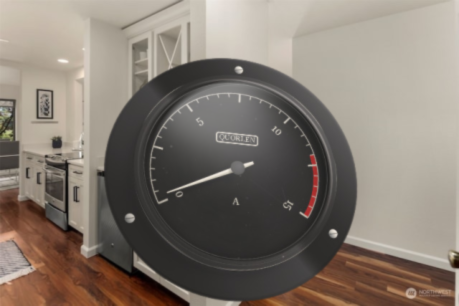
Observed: 0.25 A
